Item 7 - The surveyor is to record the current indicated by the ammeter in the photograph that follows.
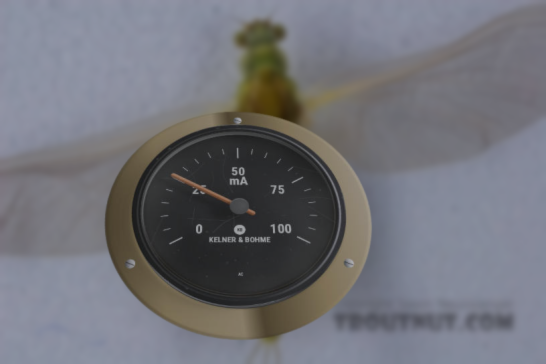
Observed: 25 mA
